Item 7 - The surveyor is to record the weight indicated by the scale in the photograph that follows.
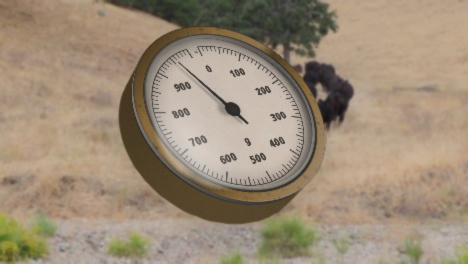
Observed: 950 g
